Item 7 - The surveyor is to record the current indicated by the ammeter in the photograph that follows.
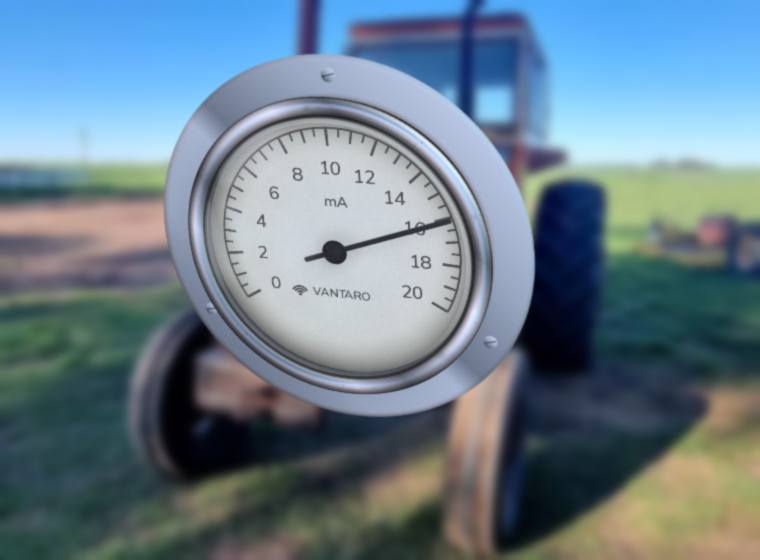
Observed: 16 mA
